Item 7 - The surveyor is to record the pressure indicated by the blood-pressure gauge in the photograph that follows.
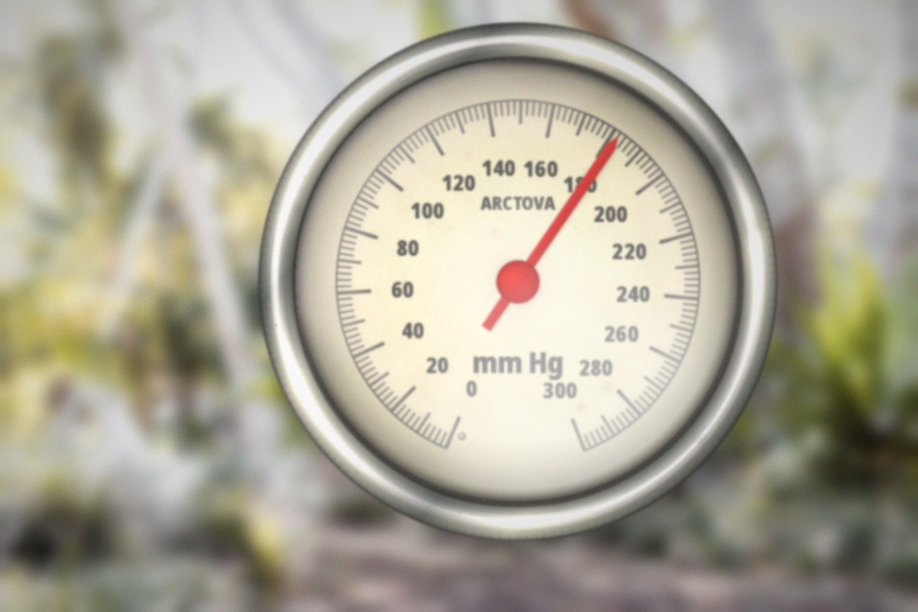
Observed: 182 mmHg
